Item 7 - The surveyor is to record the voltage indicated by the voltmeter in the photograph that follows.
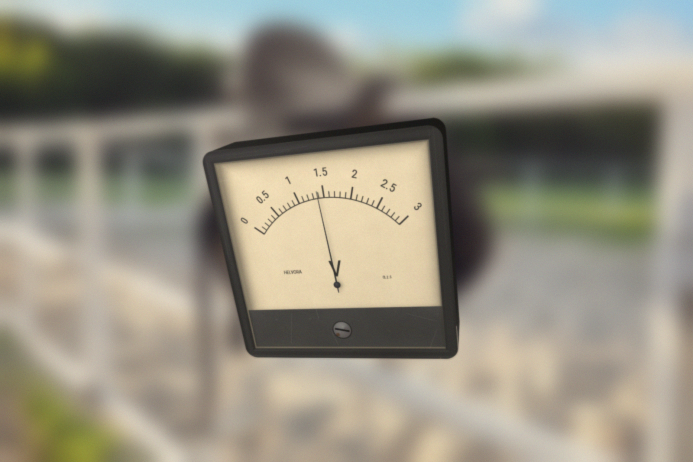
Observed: 1.4 V
